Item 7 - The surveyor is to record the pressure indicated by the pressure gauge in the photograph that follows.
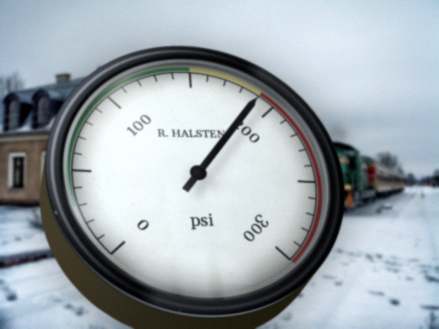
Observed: 190 psi
